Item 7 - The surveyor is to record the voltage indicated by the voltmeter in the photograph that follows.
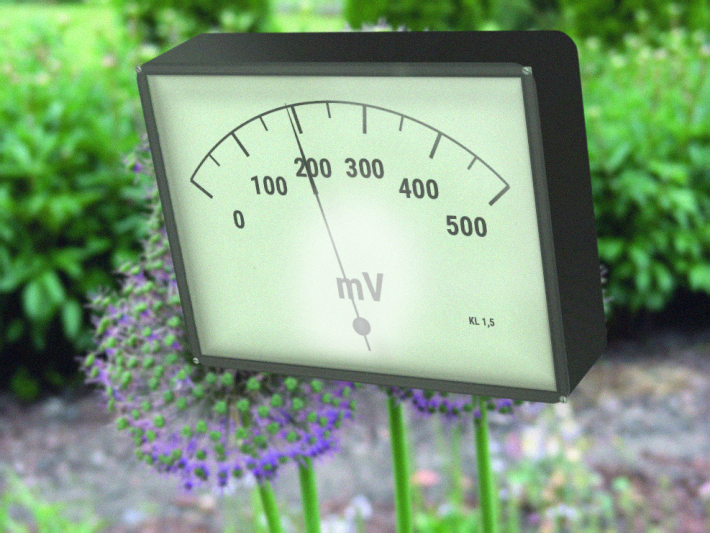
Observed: 200 mV
